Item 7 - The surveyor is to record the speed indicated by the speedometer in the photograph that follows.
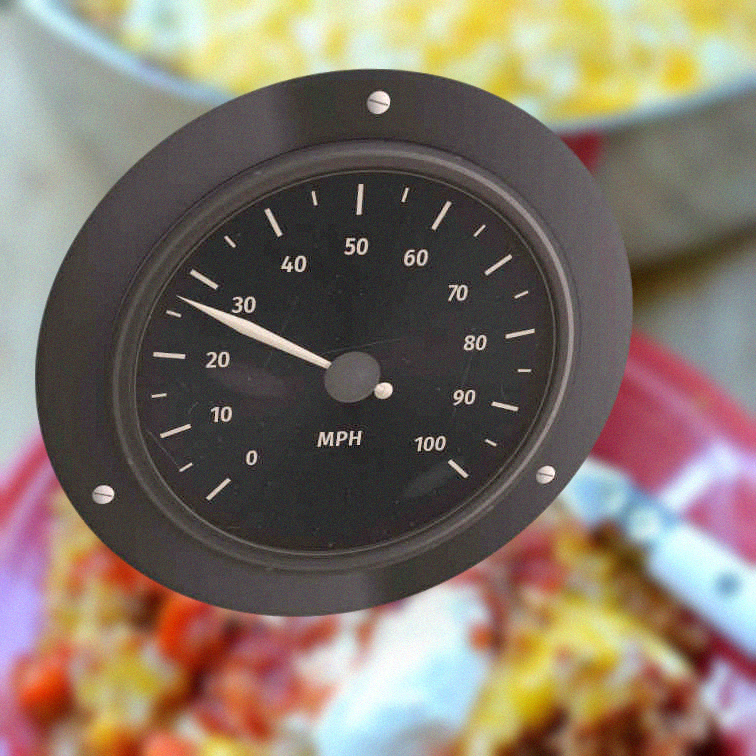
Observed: 27.5 mph
